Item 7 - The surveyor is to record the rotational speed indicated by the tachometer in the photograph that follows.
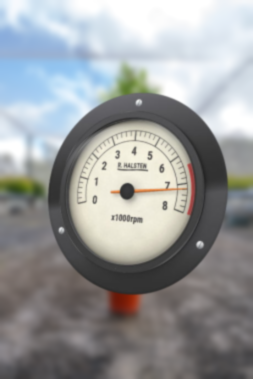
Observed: 7200 rpm
